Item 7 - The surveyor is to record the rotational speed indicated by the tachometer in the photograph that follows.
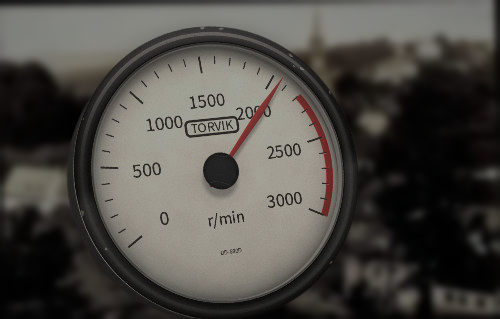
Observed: 2050 rpm
